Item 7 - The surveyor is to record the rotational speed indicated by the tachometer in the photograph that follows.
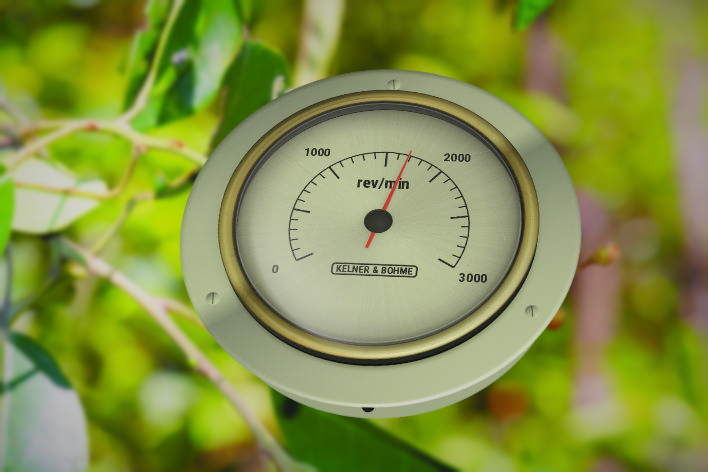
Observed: 1700 rpm
